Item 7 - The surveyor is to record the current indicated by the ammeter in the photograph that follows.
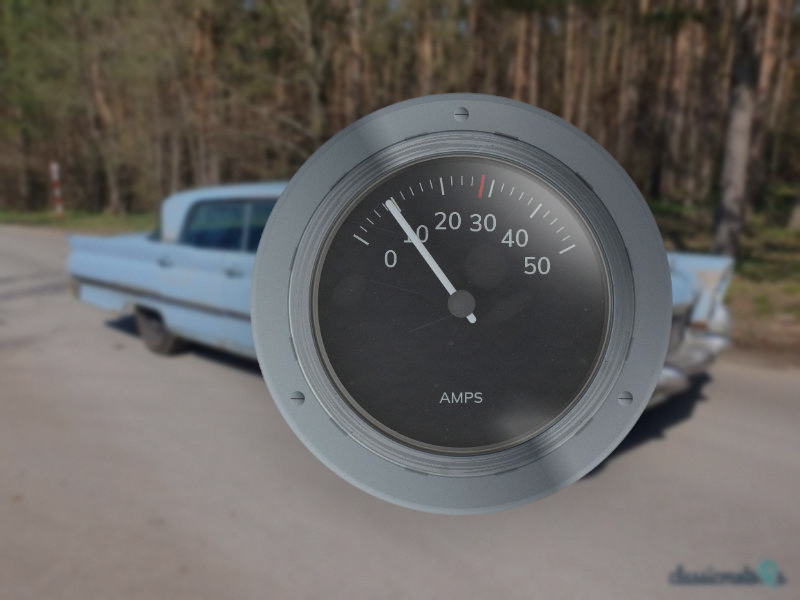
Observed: 9 A
